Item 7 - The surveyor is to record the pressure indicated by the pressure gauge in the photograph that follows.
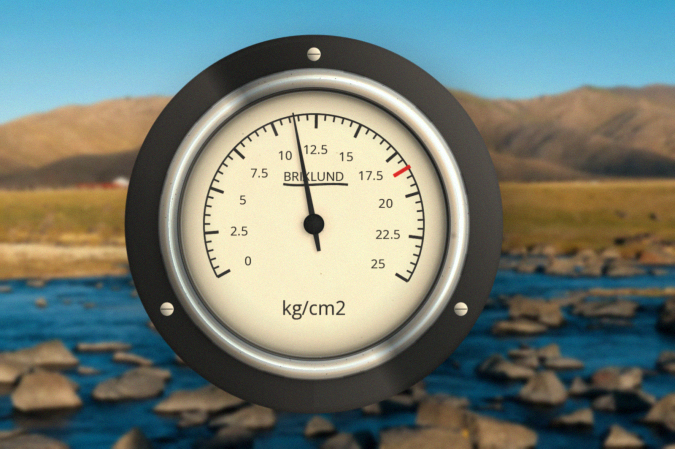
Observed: 11.25 kg/cm²
